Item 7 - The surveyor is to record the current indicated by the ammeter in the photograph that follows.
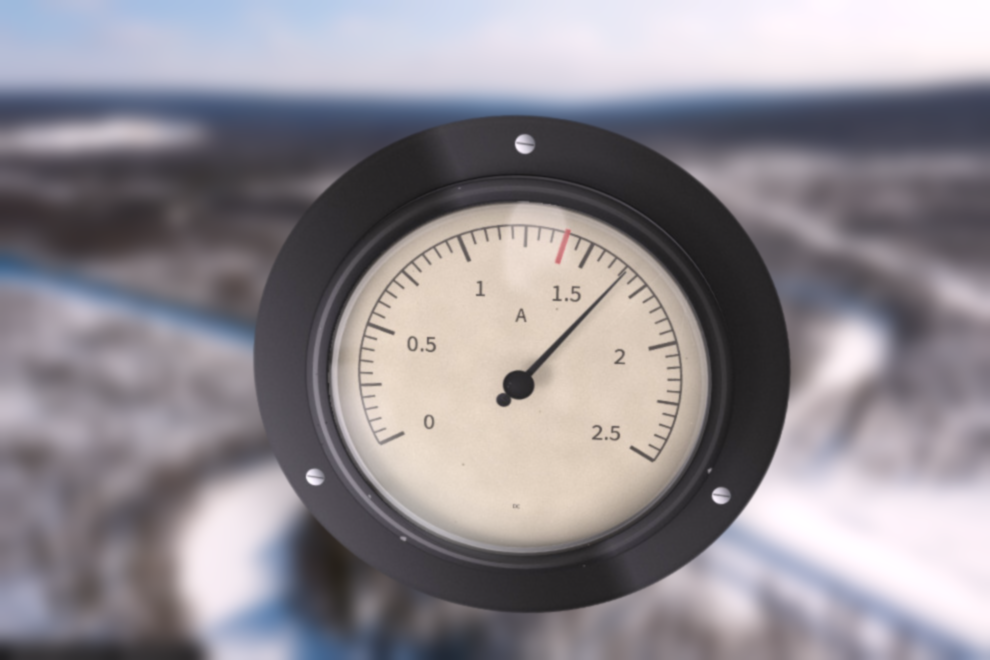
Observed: 1.65 A
